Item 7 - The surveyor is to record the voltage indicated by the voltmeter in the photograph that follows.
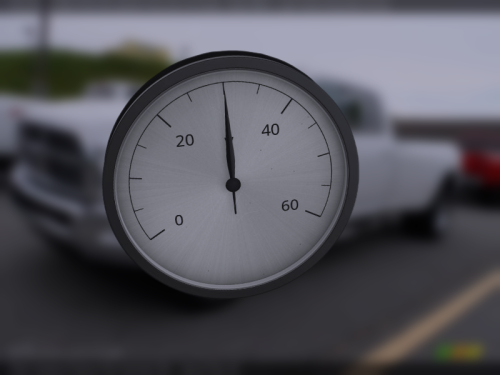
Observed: 30 V
